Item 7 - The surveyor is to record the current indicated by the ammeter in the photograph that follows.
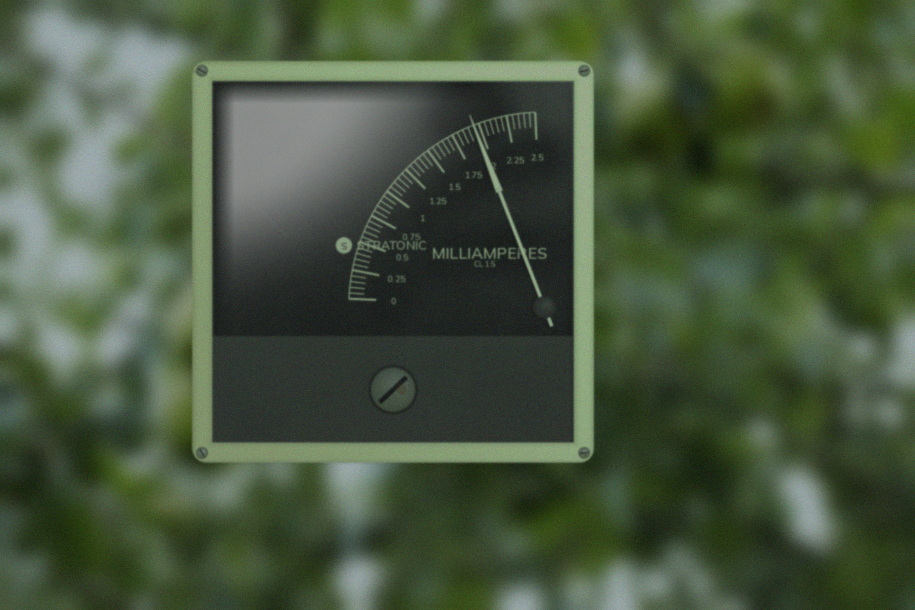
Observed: 1.95 mA
